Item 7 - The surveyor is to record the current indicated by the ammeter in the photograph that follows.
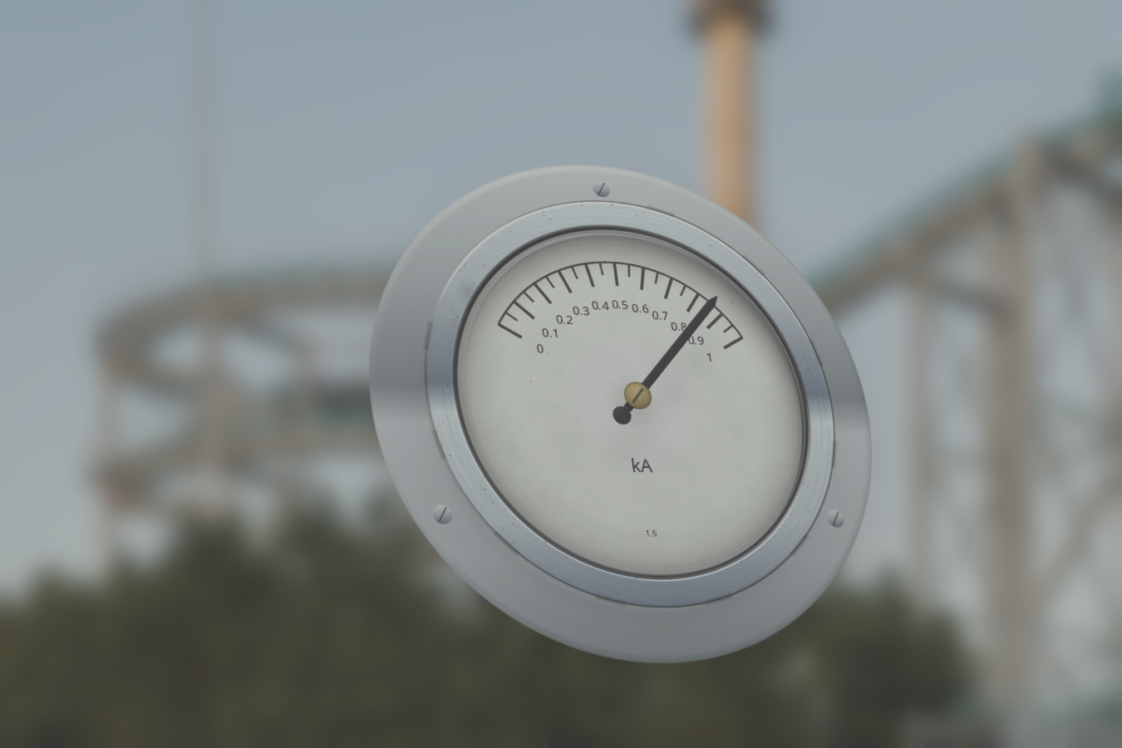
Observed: 0.85 kA
